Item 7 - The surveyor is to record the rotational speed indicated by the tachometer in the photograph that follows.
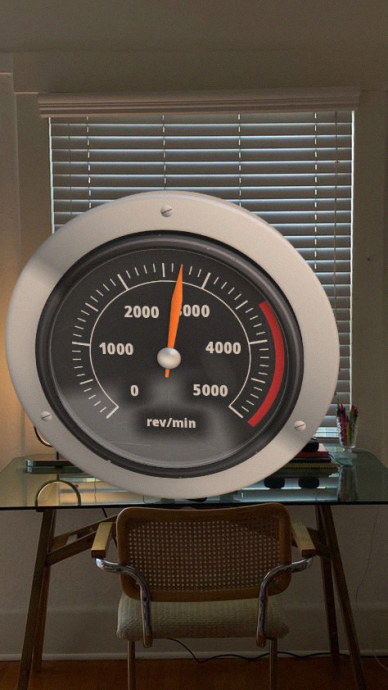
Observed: 2700 rpm
